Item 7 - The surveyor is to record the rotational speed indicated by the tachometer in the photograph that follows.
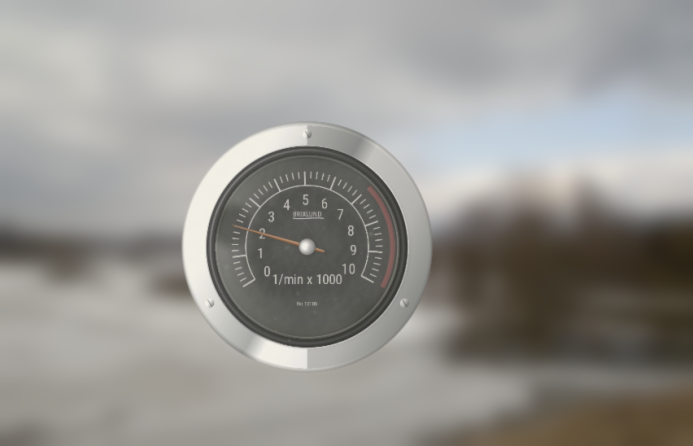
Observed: 2000 rpm
